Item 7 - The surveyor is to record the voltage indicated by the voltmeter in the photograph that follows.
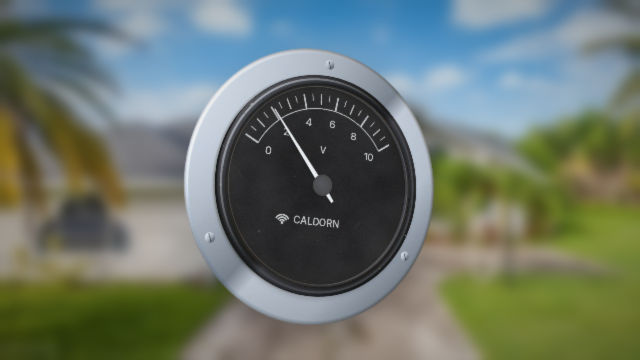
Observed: 2 V
